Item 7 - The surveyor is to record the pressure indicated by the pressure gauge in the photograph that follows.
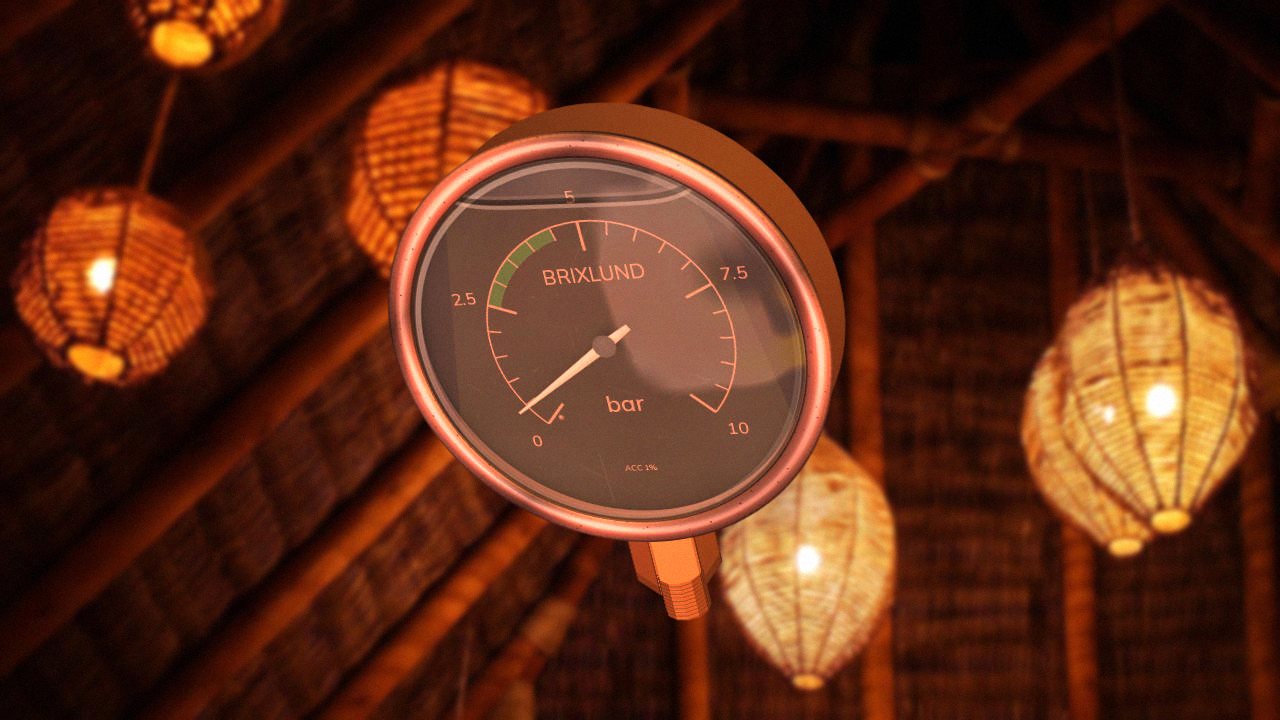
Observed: 0.5 bar
